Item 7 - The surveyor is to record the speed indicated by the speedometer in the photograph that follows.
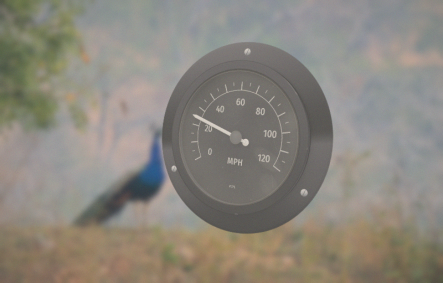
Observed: 25 mph
